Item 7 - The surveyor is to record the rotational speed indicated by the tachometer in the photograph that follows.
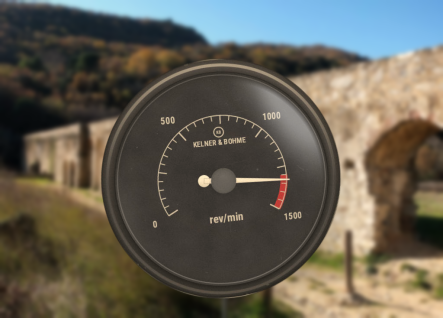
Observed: 1325 rpm
